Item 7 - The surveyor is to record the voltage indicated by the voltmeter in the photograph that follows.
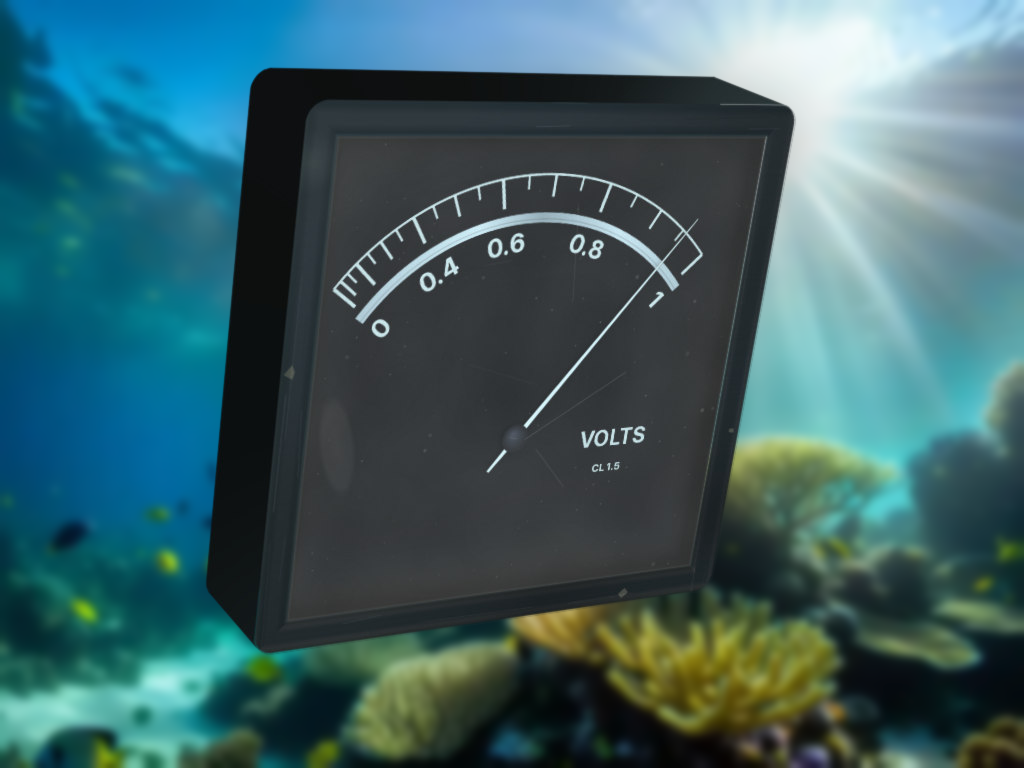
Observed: 0.95 V
